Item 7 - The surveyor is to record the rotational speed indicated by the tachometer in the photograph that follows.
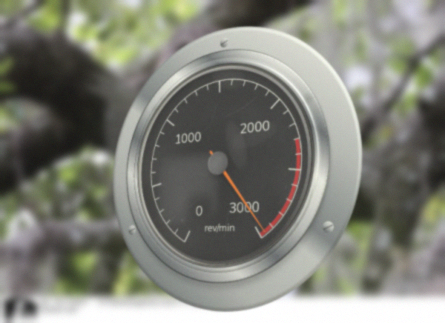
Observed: 2950 rpm
